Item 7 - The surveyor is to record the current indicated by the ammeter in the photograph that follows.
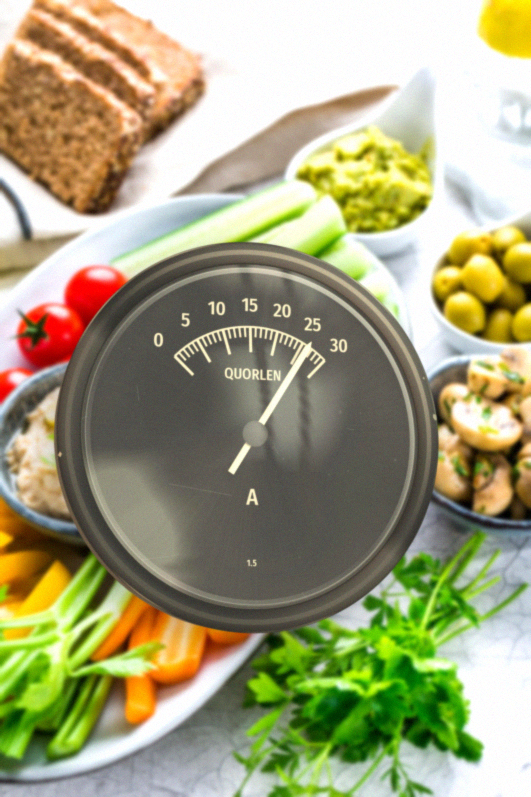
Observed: 26 A
